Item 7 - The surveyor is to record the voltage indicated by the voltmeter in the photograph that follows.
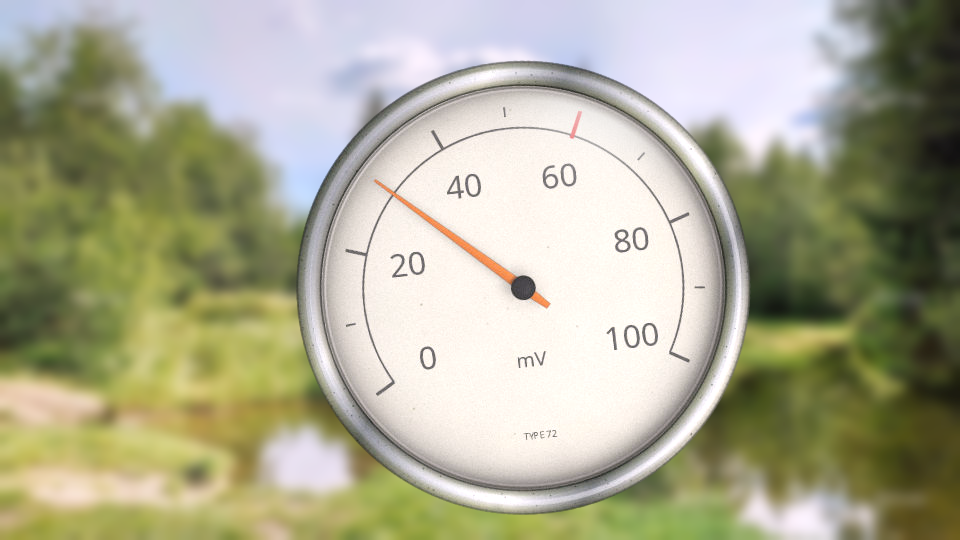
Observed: 30 mV
